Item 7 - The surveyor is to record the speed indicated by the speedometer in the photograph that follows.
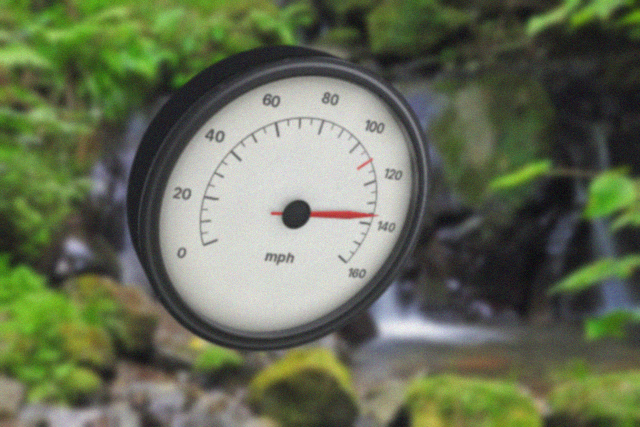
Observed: 135 mph
